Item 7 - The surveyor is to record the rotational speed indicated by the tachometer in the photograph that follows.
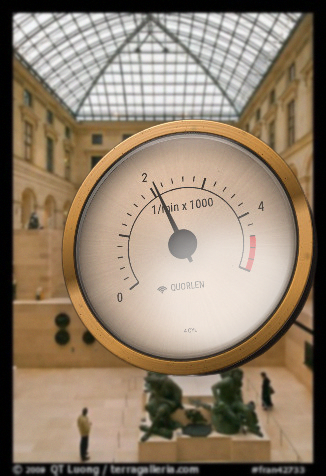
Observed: 2100 rpm
